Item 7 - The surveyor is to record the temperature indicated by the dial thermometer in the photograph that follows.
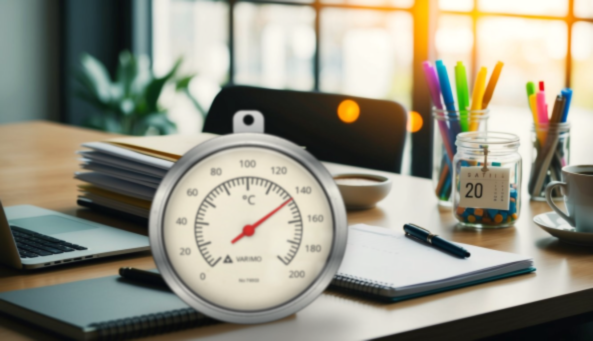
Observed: 140 °C
